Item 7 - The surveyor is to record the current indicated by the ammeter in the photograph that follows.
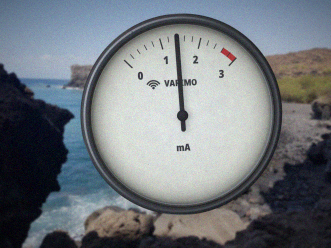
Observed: 1.4 mA
